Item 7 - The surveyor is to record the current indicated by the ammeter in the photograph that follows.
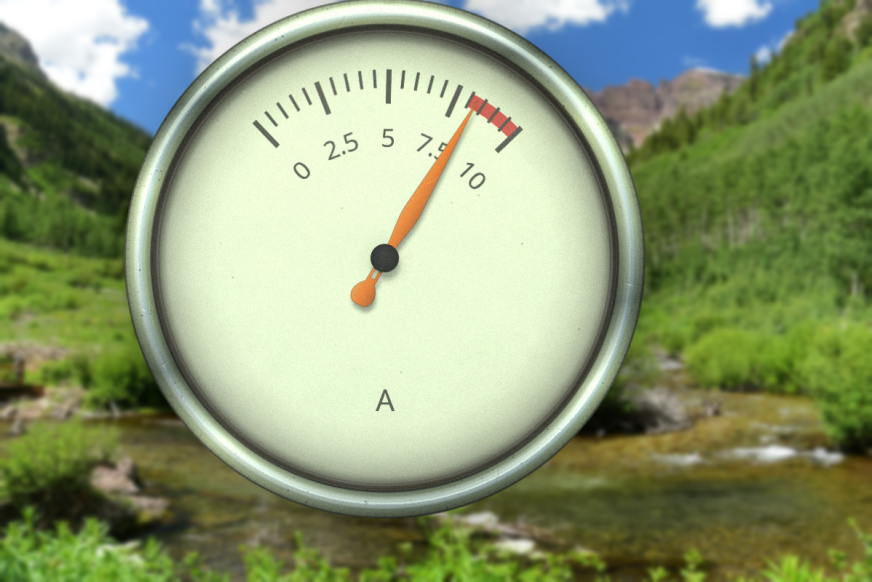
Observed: 8.25 A
